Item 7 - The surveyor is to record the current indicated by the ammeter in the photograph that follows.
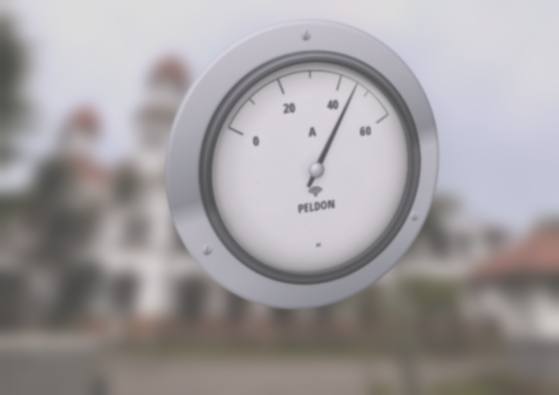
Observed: 45 A
